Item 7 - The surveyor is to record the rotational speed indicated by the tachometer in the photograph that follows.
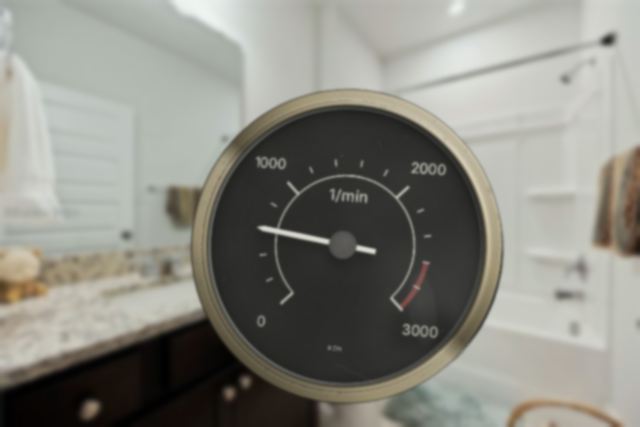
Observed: 600 rpm
